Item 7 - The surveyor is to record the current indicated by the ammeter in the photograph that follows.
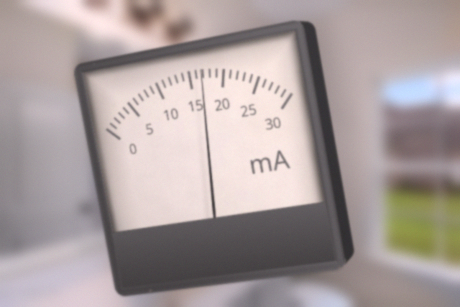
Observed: 17 mA
